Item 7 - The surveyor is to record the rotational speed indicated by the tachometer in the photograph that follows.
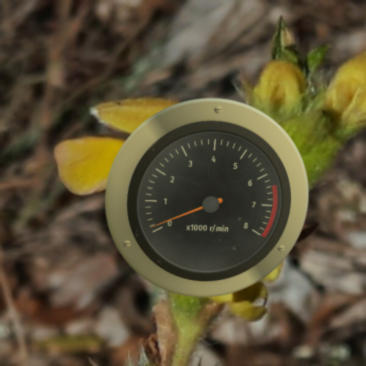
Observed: 200 rpm
